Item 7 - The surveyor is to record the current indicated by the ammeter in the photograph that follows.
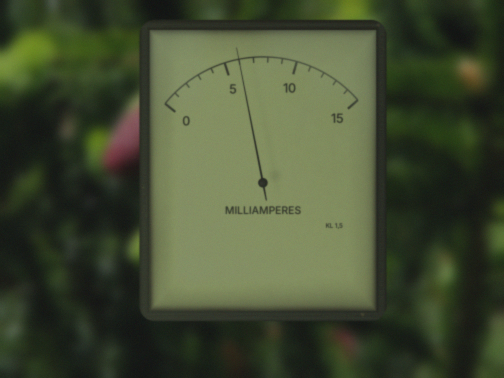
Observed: 6 mA
